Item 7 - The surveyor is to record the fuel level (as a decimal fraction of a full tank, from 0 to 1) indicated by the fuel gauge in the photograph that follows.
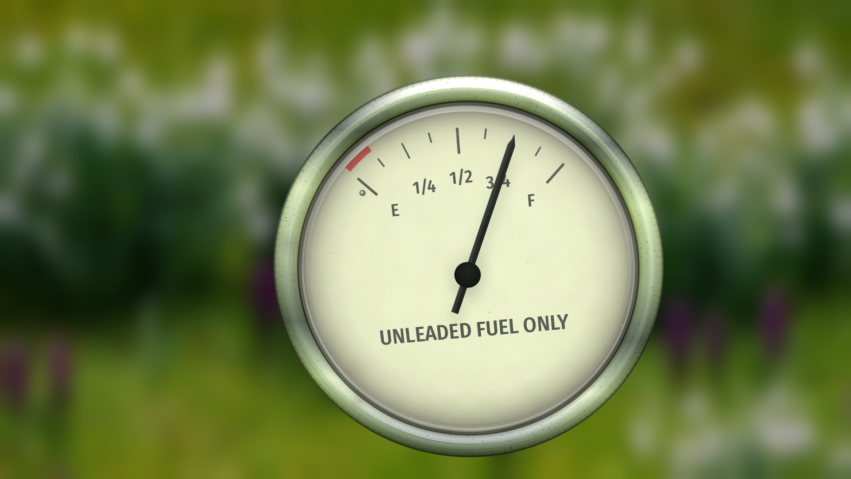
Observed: 0.75
